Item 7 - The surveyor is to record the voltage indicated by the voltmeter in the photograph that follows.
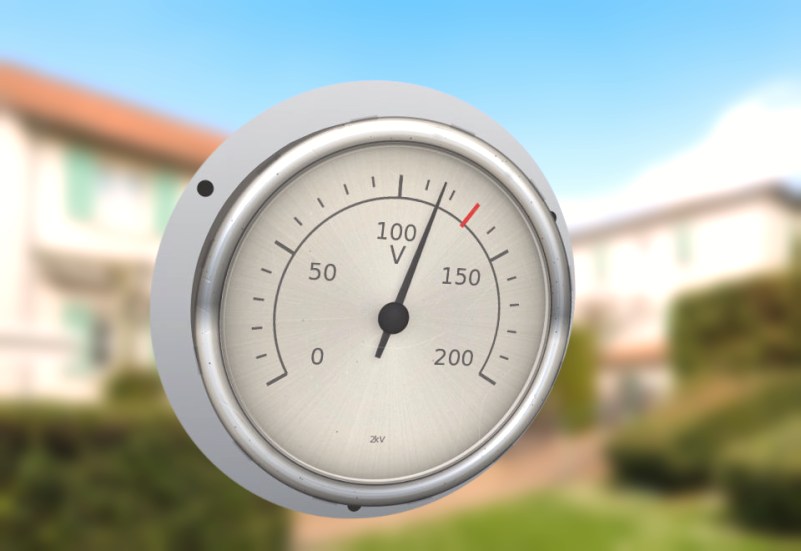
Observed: 115 V
